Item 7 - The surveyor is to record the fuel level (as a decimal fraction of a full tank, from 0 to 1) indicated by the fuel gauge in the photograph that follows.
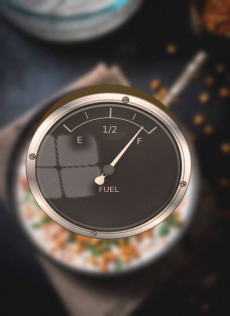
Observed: 0.875
